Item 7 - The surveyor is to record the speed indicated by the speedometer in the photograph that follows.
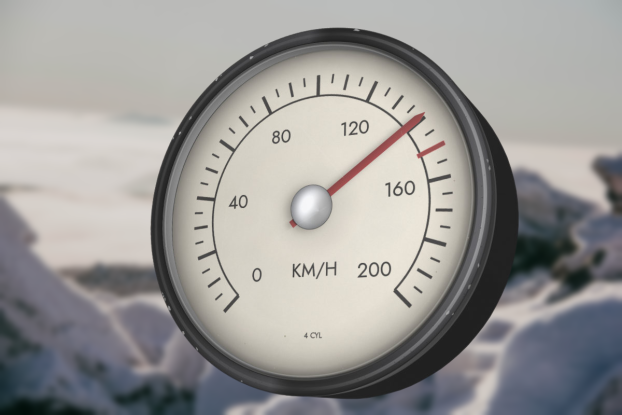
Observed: 140 km/h
